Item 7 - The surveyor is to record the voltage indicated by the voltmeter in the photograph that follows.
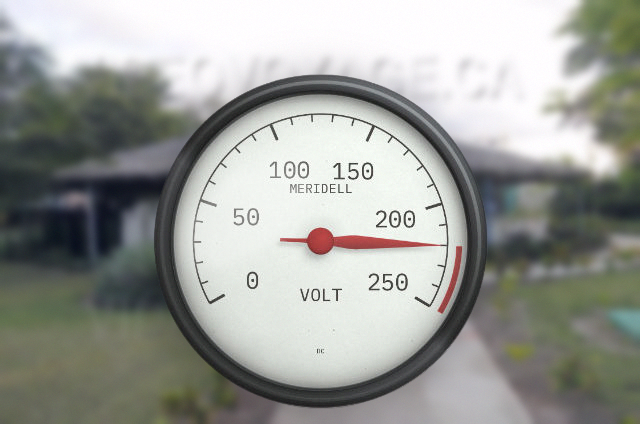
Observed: 220 V
